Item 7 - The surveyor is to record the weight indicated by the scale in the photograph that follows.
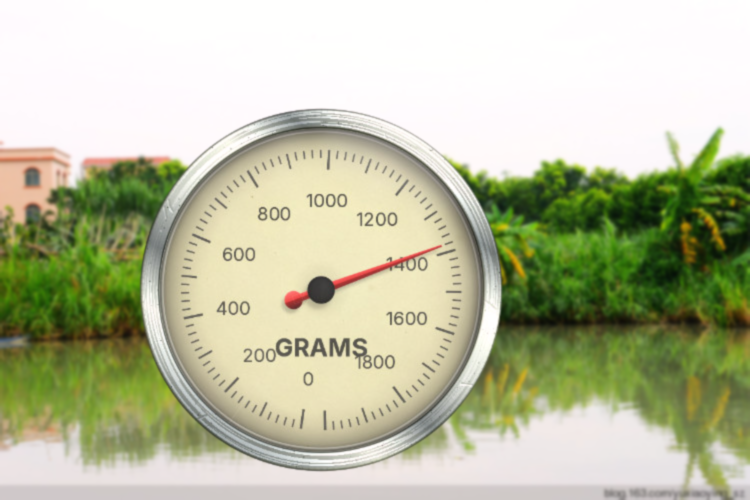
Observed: 1380 g
